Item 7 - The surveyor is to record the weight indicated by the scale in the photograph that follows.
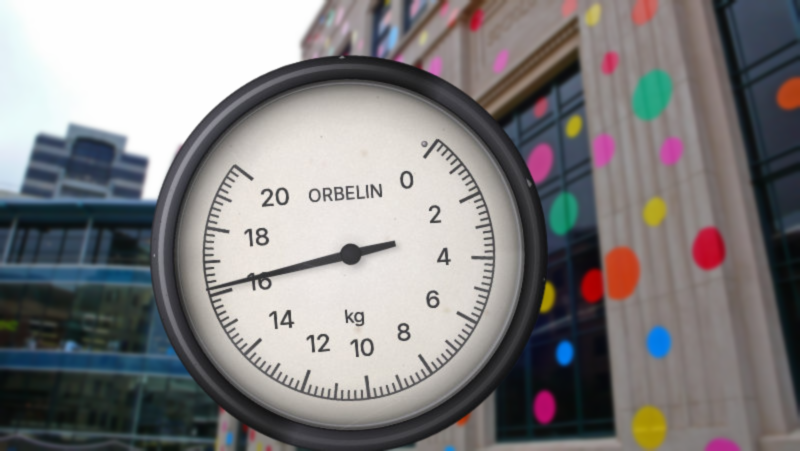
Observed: 16.2 kg
